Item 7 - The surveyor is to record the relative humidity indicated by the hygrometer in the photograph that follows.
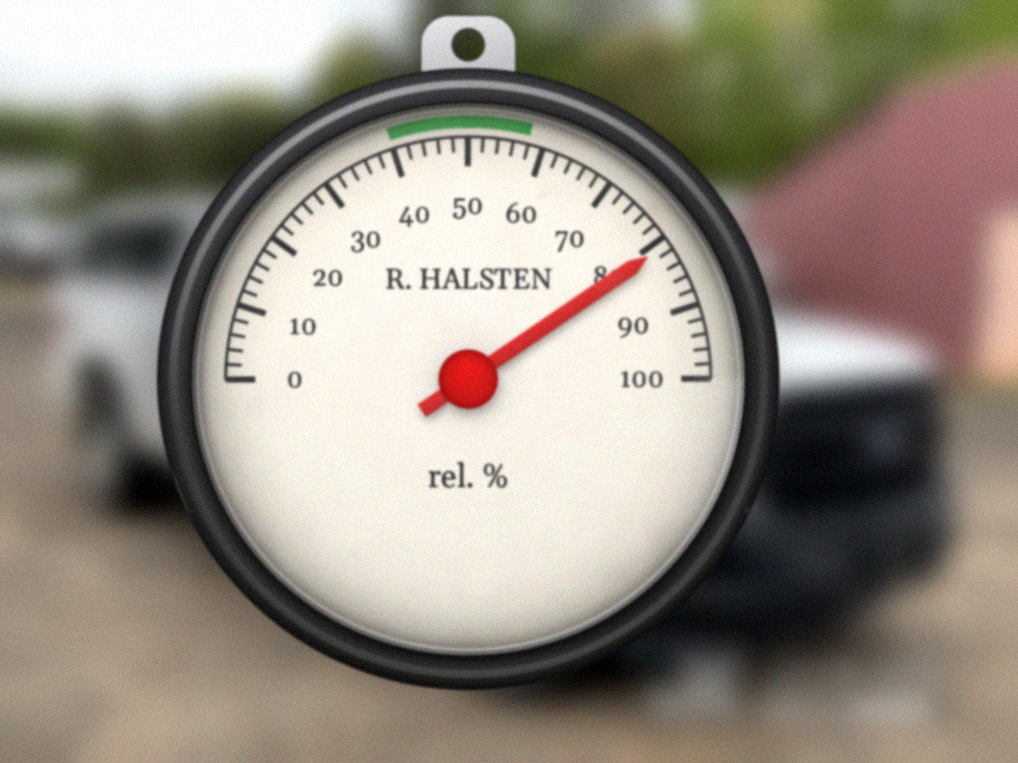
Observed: 81 %
